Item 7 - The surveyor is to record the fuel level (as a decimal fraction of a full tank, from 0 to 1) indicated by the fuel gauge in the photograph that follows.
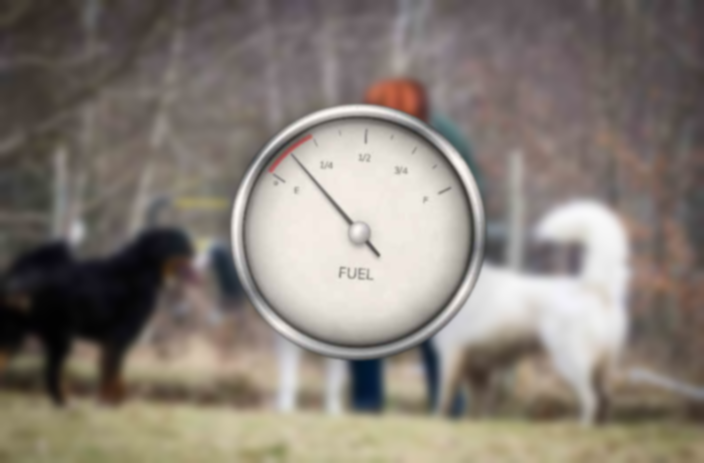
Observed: 0.125
